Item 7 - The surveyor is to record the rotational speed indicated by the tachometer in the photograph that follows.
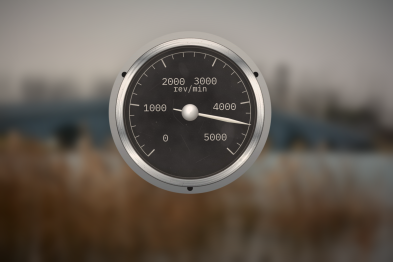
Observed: 4400 rpm
